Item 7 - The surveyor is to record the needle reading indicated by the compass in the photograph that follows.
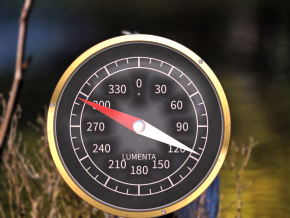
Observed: 295 °
